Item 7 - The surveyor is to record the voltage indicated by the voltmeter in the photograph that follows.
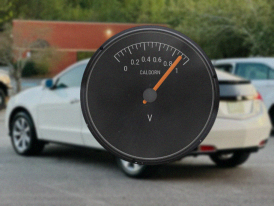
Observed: 0.9 V
